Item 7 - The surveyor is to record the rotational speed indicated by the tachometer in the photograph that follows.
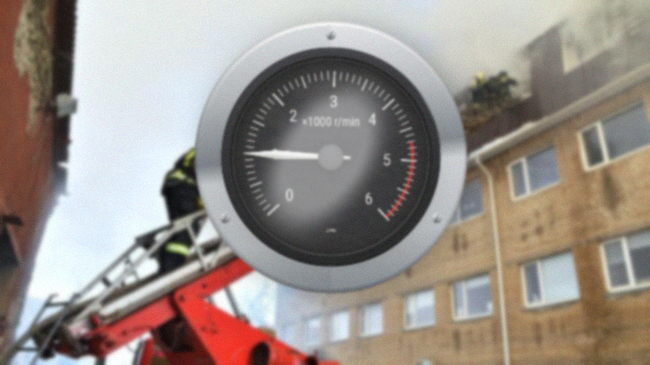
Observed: 1000 rpm
